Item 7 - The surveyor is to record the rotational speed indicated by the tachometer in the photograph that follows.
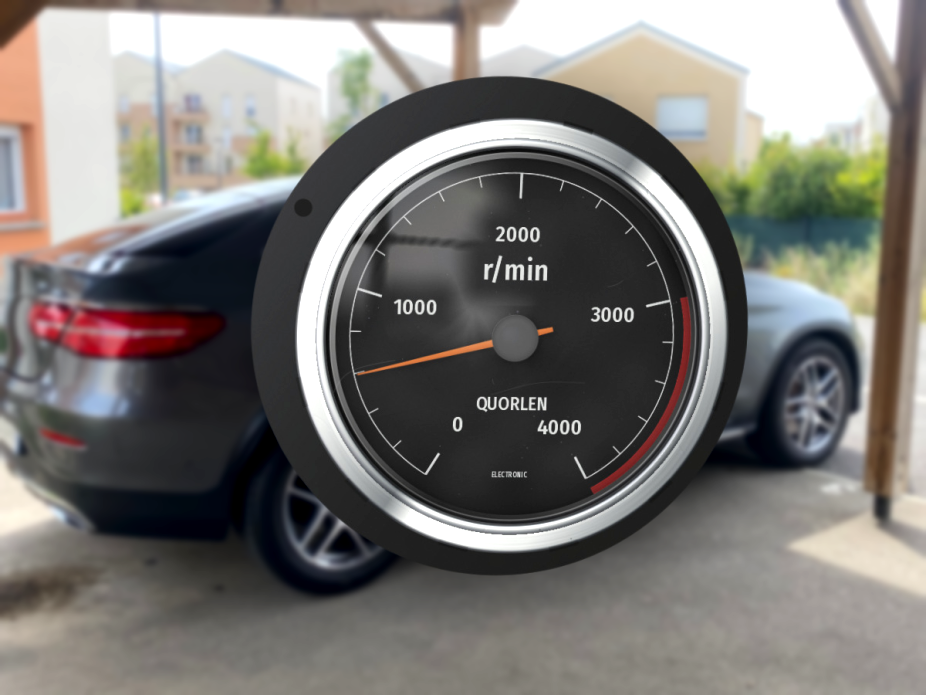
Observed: 600 rpm
